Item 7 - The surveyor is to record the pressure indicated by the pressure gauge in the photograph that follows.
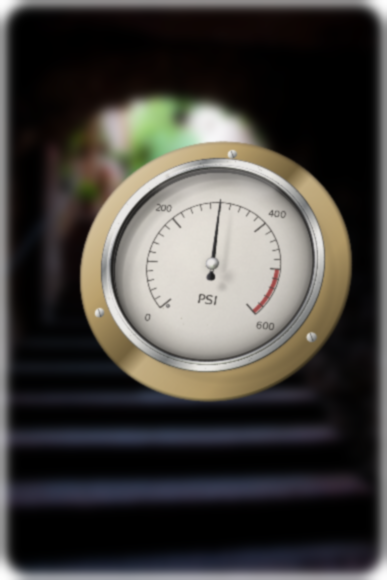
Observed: 300 psi
